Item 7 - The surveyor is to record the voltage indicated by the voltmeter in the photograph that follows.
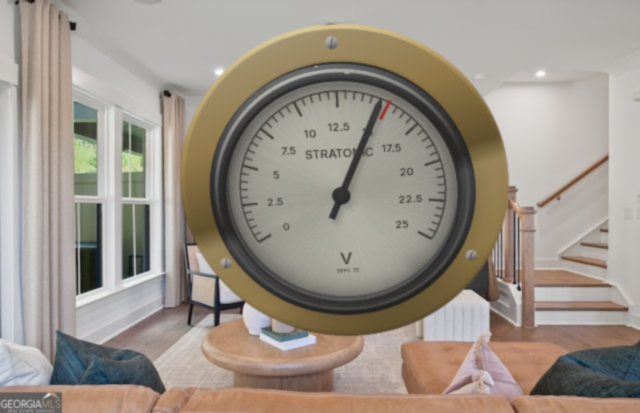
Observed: 15 V
